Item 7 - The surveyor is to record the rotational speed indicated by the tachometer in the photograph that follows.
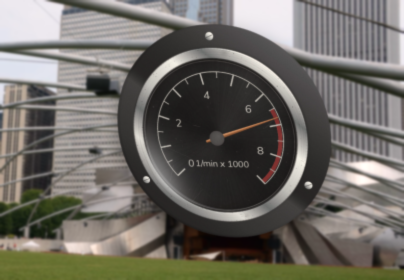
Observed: 6750 rpm
